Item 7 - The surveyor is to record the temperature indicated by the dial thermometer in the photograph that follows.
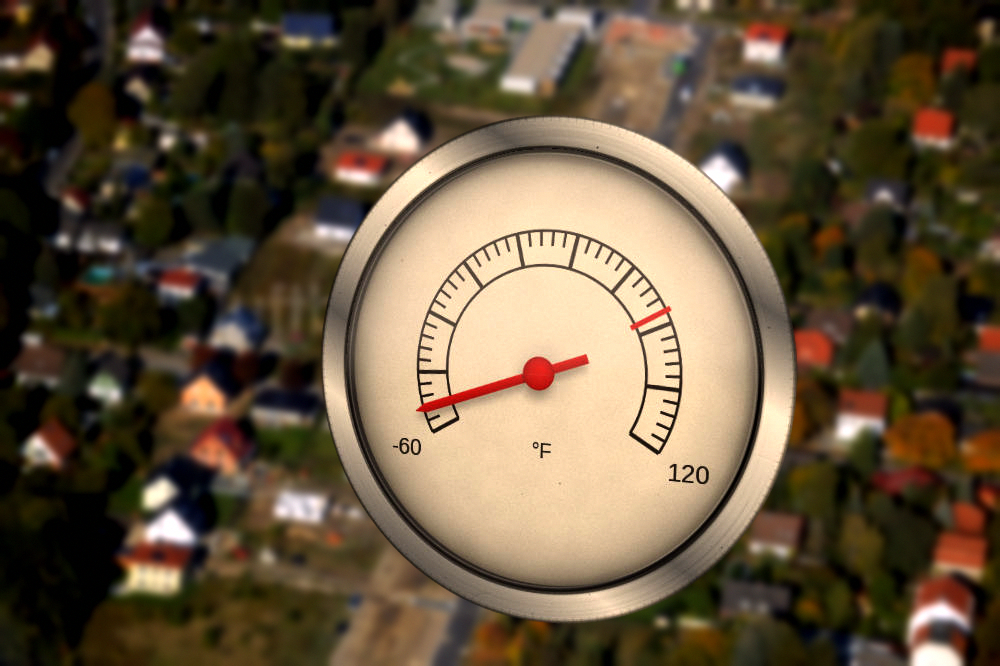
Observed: -52 °F
